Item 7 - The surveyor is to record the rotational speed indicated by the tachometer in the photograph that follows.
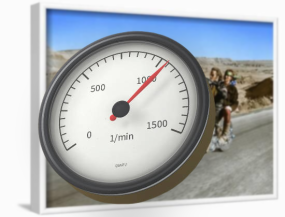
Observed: 1050 rpm
